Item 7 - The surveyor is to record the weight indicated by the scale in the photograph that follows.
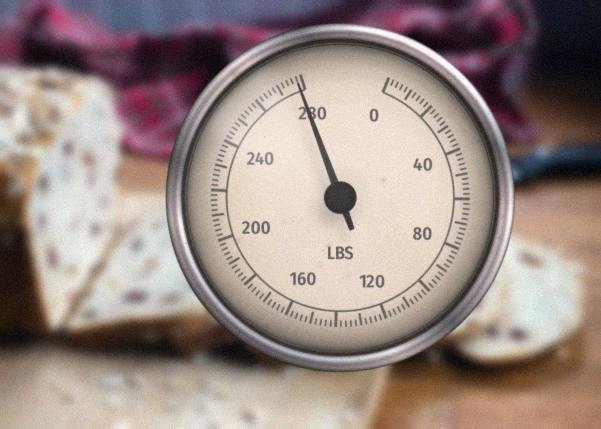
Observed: 278 lb
